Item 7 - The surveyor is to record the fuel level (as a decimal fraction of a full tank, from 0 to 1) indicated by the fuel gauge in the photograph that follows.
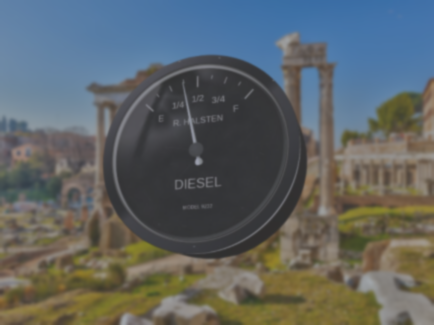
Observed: 0.375
